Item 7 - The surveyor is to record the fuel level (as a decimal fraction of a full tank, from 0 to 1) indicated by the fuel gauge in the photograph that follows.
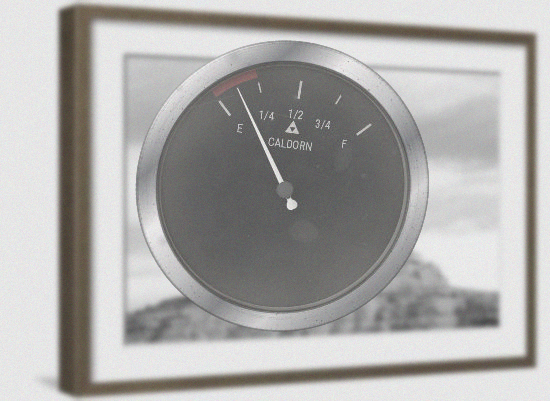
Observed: 0.125
